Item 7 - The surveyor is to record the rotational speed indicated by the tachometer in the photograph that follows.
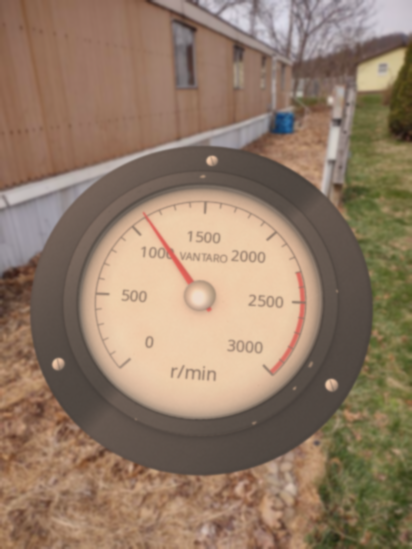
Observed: 1100 rpm
